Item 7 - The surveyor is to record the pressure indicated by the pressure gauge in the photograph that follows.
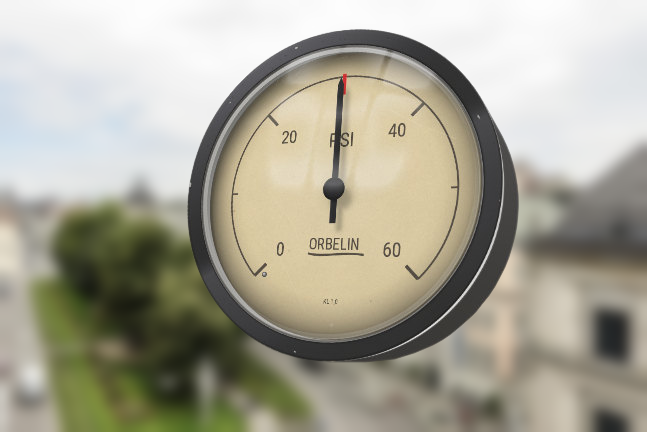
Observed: 30 psi
